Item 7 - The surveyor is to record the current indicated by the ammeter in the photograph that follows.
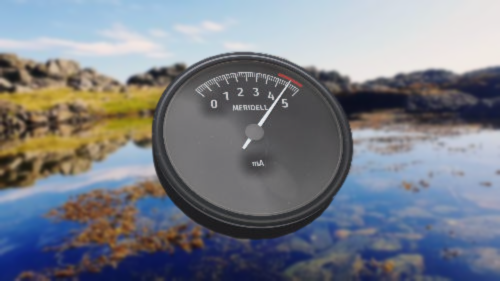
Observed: 4.5 mA
